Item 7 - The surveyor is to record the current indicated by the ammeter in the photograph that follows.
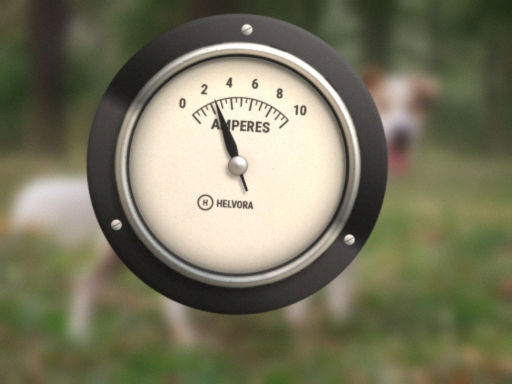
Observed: 2.5 A
